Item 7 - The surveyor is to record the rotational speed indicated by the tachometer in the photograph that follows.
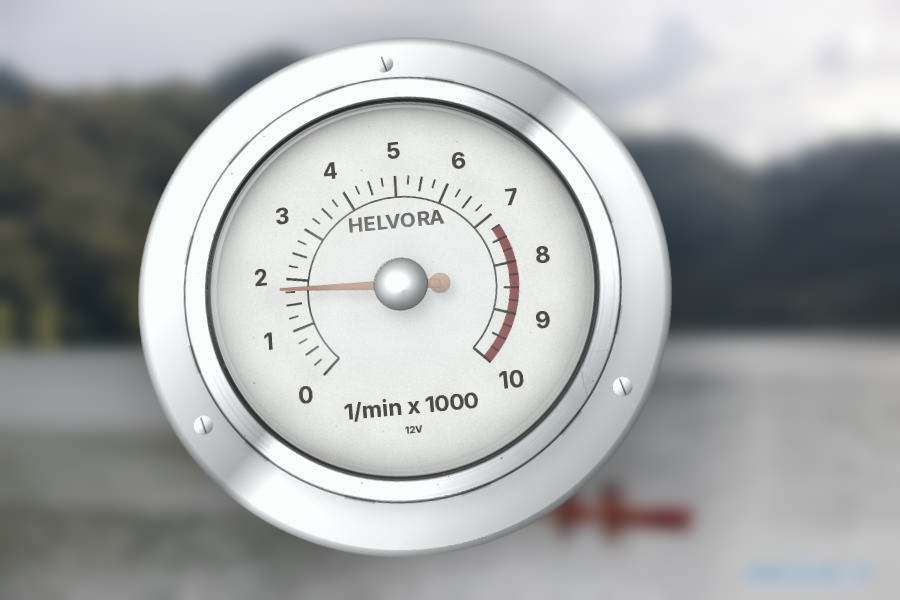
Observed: 1750 rpm
